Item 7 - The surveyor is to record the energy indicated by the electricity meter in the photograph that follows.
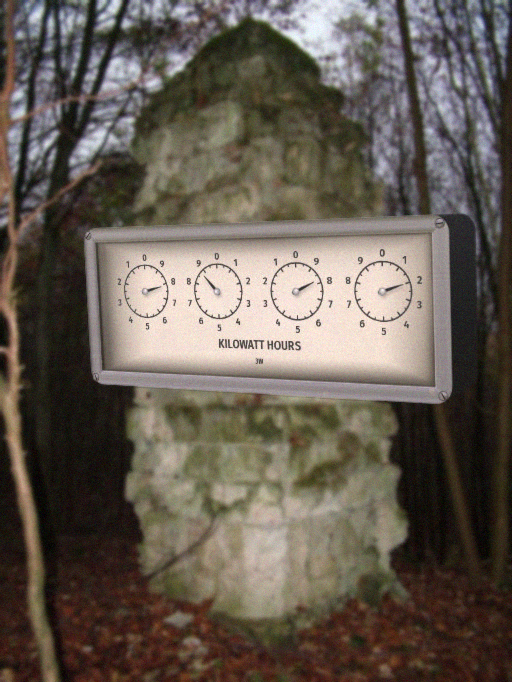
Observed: 7882 kWh
